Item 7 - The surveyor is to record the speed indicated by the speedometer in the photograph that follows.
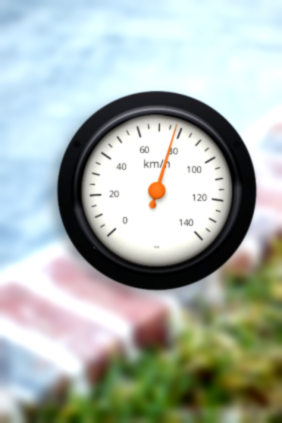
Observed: 77.5 km/h
